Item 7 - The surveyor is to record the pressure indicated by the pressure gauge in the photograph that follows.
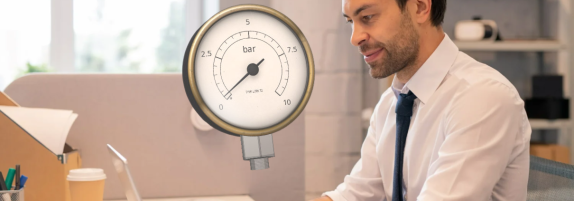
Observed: 0.25 bar
